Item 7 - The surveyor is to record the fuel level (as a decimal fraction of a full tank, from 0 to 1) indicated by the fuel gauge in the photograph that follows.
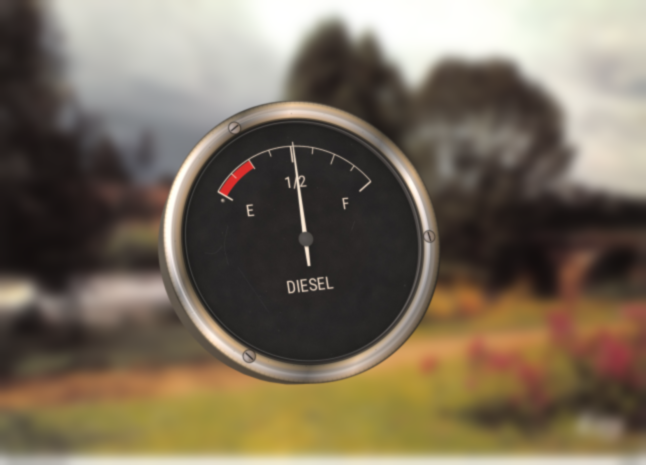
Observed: 0.5
